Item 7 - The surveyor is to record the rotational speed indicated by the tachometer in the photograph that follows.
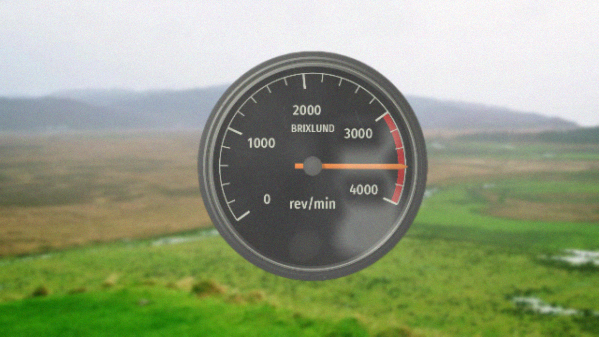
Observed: 3600 rpm
